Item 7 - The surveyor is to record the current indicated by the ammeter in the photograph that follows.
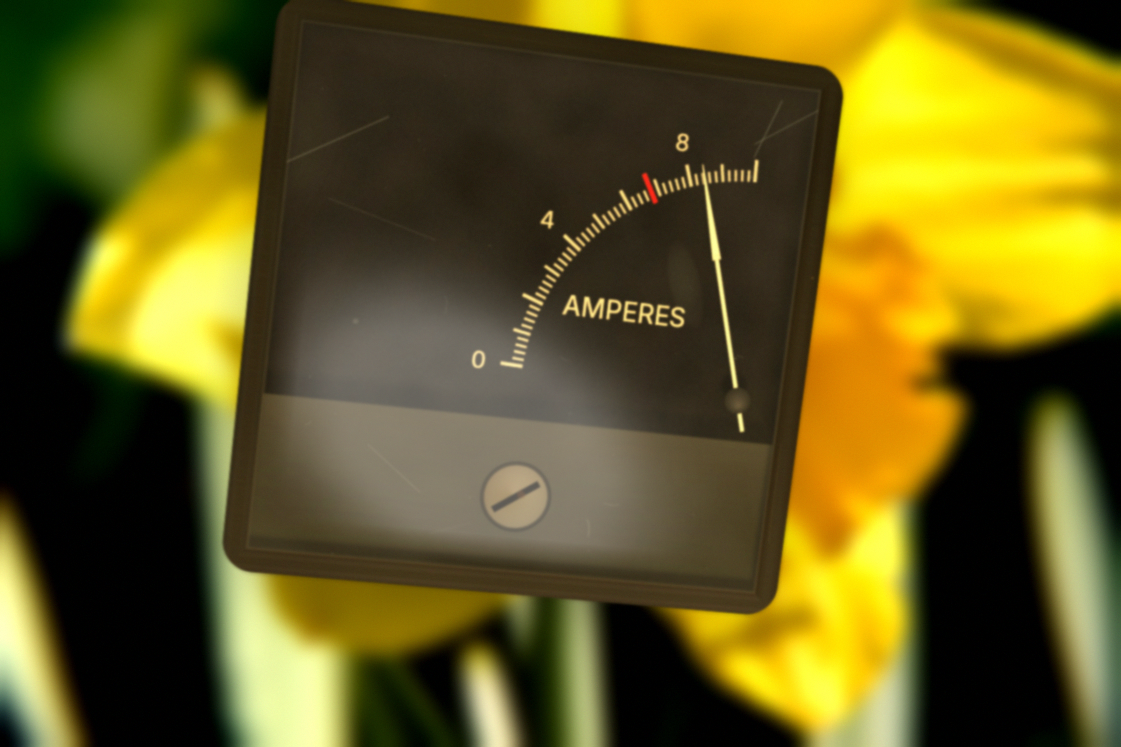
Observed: 8.4 A
